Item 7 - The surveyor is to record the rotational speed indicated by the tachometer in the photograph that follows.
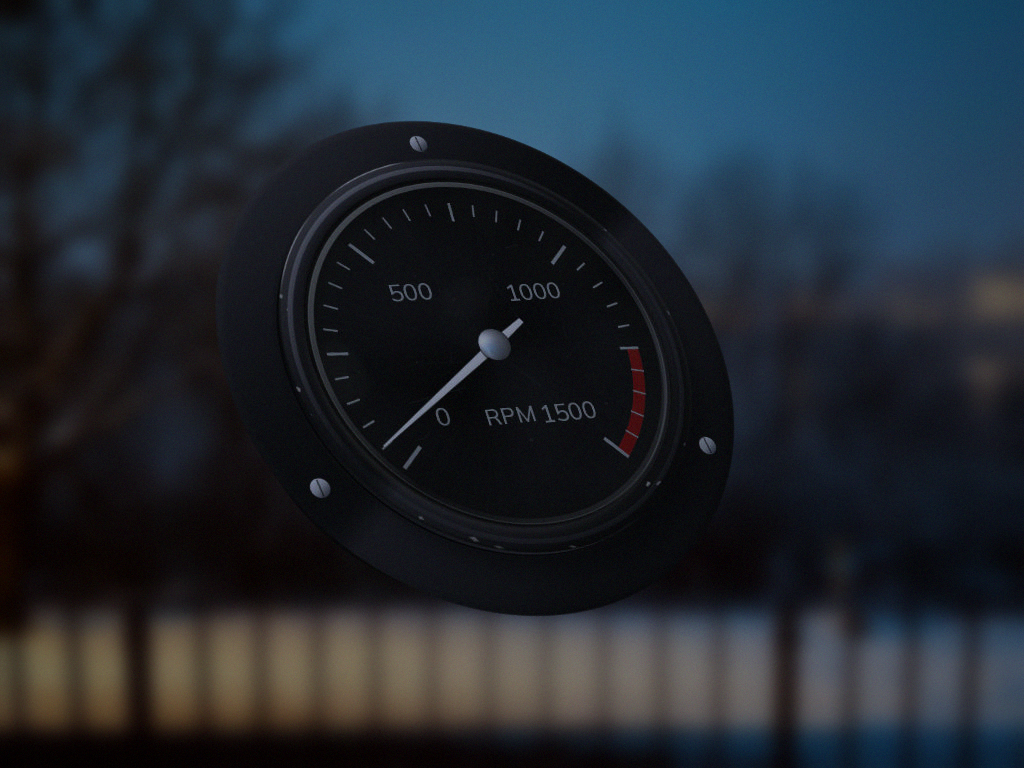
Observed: 50 rpm
